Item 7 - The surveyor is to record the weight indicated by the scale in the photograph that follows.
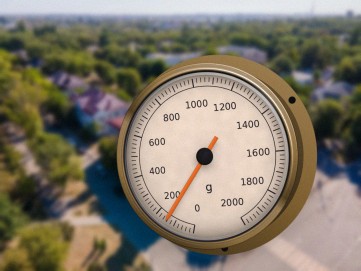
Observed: 140 g
